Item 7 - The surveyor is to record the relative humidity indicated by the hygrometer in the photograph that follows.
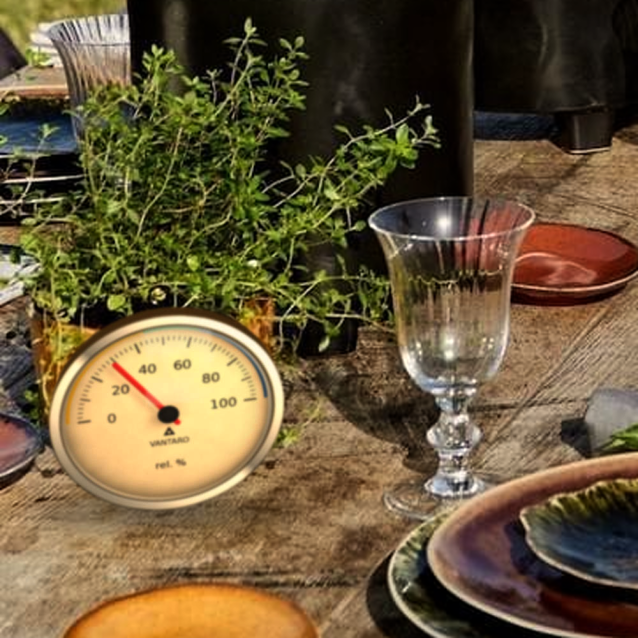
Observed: 30 %
